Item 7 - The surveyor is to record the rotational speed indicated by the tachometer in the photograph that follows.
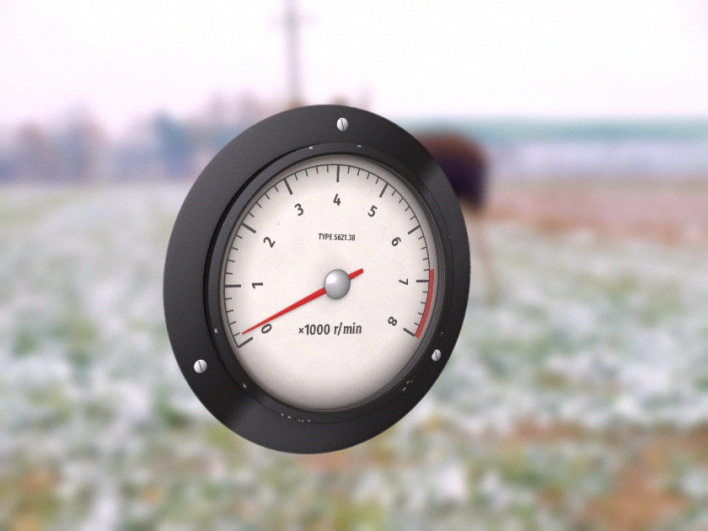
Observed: 200 rpm
